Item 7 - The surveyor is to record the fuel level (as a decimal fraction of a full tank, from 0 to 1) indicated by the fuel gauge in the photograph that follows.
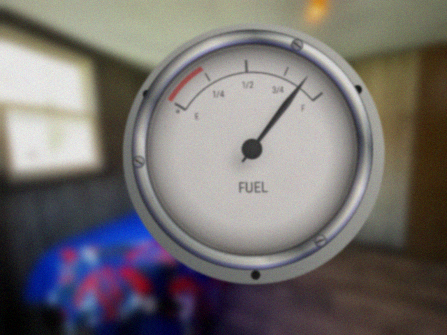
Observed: 0.875
